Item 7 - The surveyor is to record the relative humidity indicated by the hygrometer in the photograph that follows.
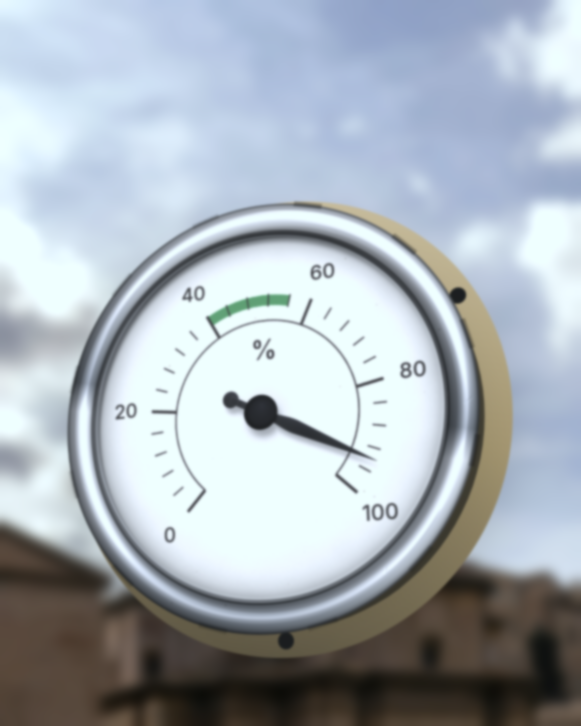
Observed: 94 %
